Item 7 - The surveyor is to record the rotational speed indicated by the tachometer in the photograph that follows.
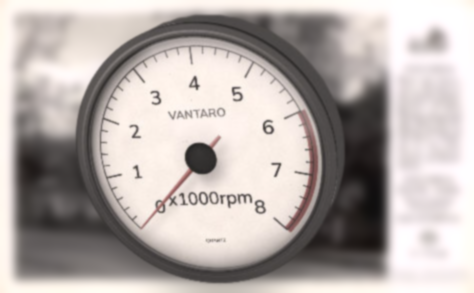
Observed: 0 rpm
